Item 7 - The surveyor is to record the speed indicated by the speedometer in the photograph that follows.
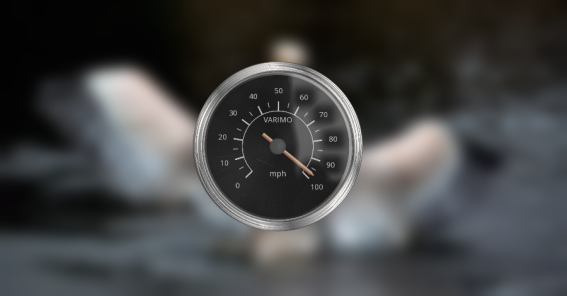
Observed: 97.5 mph
